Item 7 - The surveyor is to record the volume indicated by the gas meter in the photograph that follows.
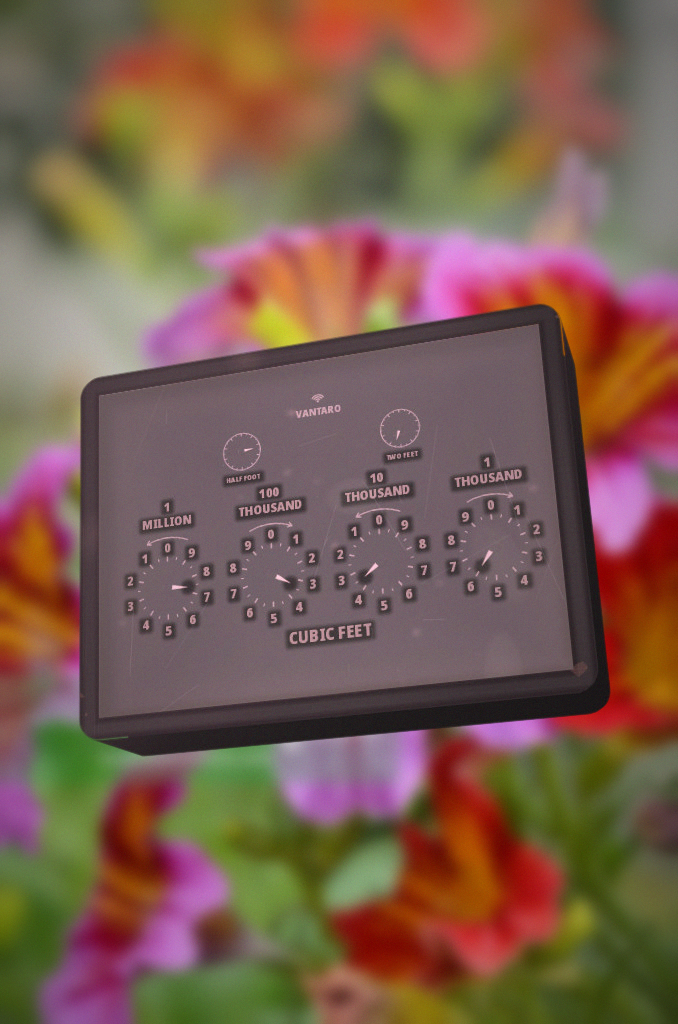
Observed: 733600 ft³
